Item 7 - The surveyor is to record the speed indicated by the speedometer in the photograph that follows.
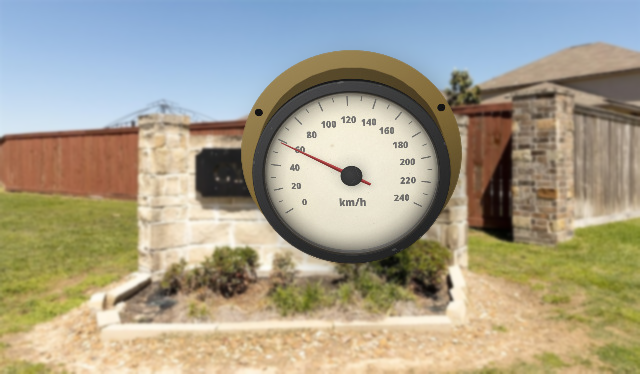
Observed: 60 km/h
